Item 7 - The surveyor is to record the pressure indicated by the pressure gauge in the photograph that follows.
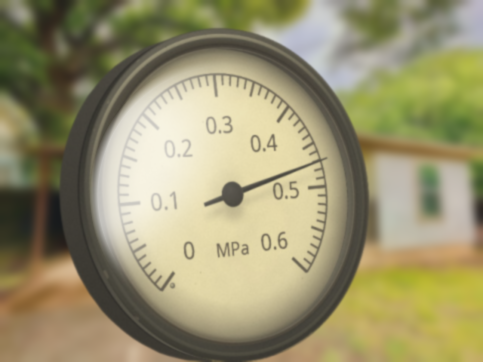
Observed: 0.47 MPa
